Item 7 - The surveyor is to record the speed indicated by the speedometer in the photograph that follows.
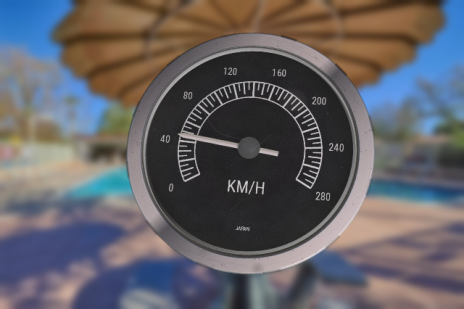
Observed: 45 km/h
